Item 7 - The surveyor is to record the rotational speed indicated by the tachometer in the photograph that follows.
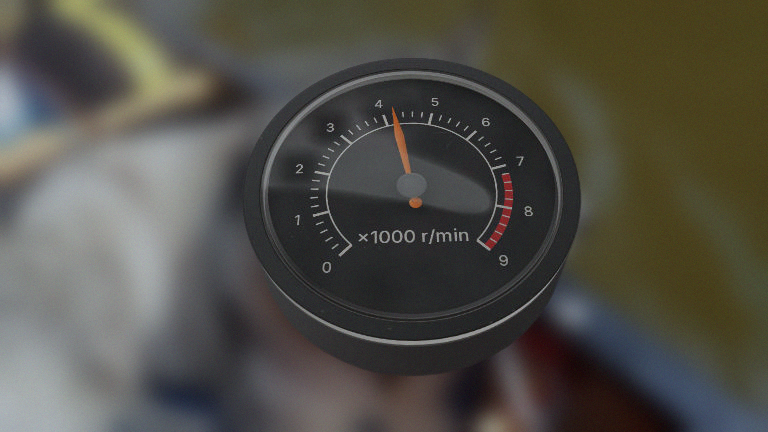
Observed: 4200 rpm
